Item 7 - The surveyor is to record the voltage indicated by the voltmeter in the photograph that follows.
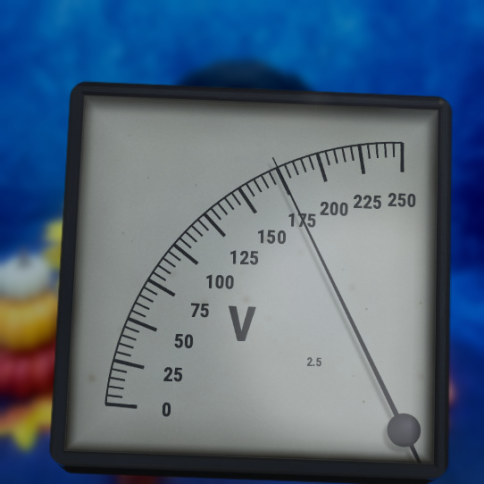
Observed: 175 V
